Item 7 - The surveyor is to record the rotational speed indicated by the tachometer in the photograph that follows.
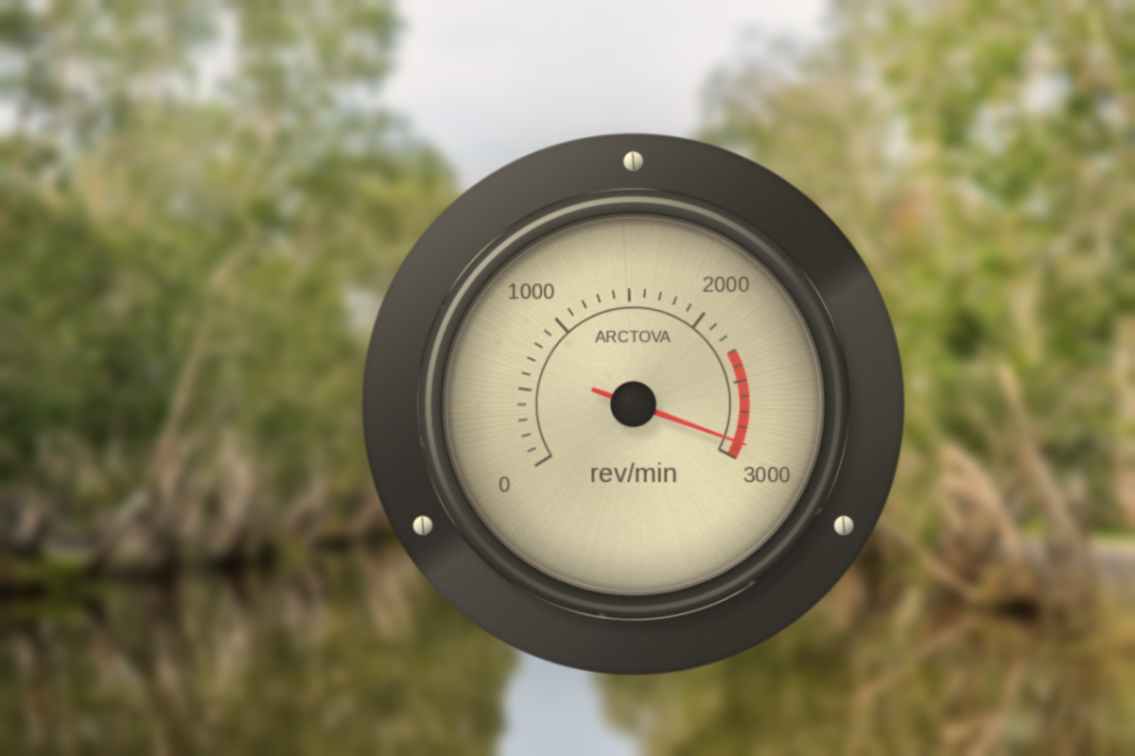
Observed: 2900 rpm
